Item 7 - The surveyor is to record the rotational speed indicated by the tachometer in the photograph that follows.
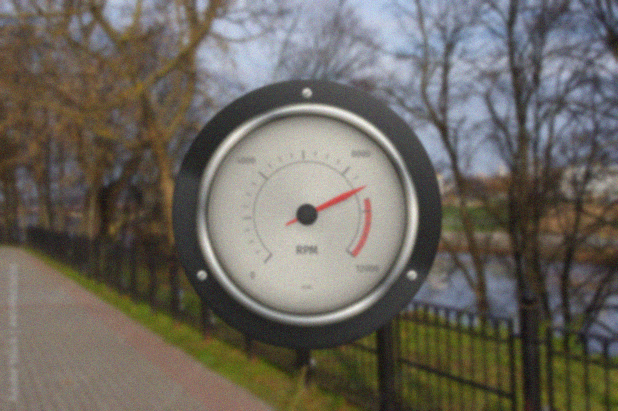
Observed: 9000 rpm
